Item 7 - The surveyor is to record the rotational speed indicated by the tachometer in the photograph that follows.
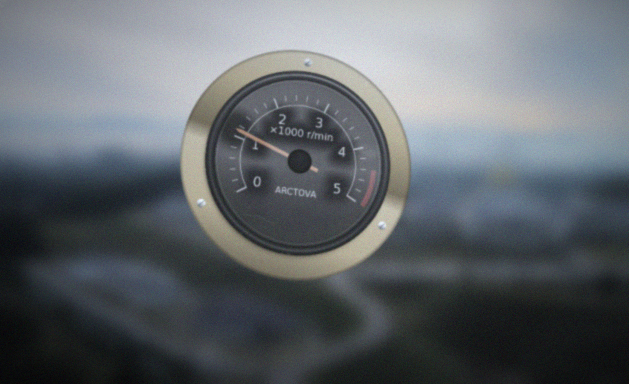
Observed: 1100 rpm
